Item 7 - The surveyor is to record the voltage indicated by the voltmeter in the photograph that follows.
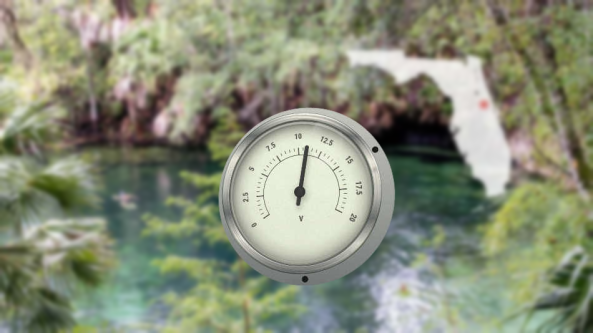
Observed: 11 V
